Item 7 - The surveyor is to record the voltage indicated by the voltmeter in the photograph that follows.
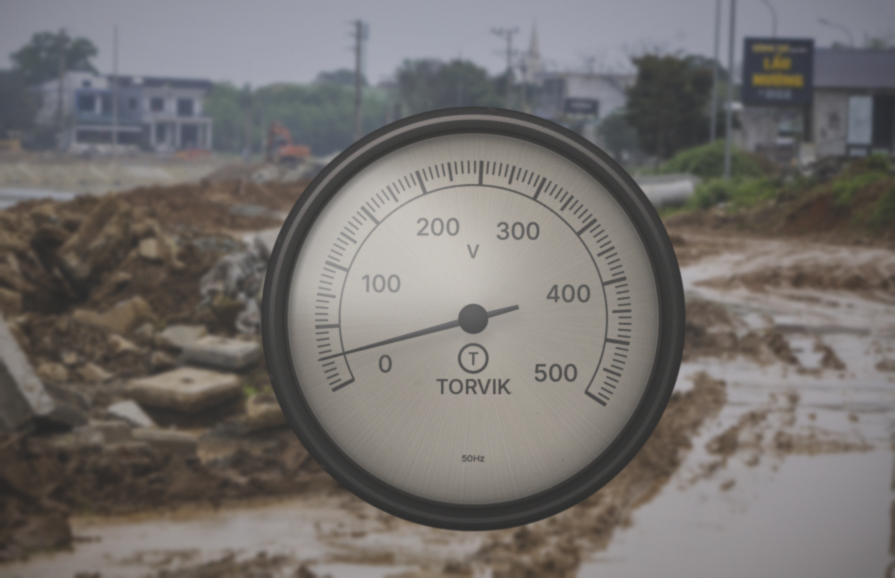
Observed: 25 V
